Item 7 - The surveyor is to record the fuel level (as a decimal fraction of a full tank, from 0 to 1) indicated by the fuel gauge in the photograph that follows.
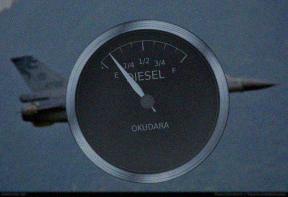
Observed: 0.125
